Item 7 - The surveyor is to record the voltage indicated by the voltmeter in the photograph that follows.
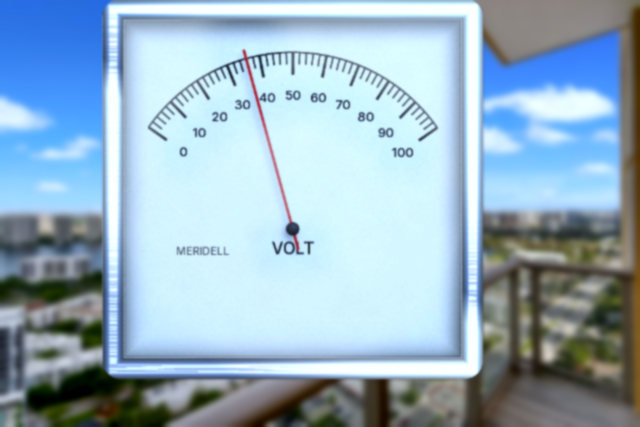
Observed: 36 V
